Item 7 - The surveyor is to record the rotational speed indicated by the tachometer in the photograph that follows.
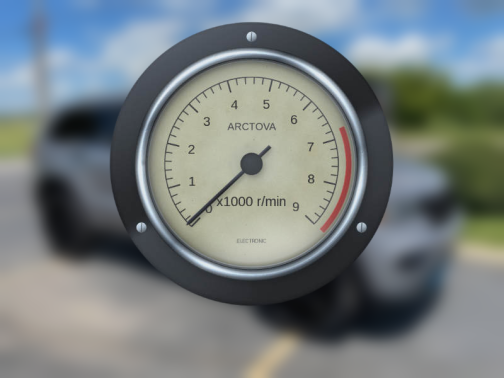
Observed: 100 rpm
